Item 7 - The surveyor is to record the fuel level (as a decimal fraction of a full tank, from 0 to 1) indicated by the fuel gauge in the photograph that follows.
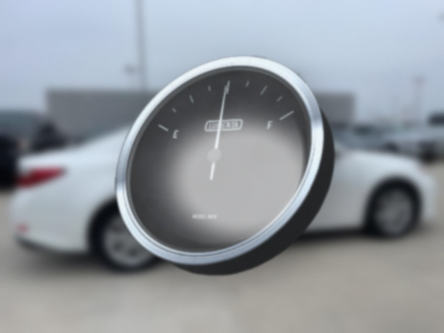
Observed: 0.5
